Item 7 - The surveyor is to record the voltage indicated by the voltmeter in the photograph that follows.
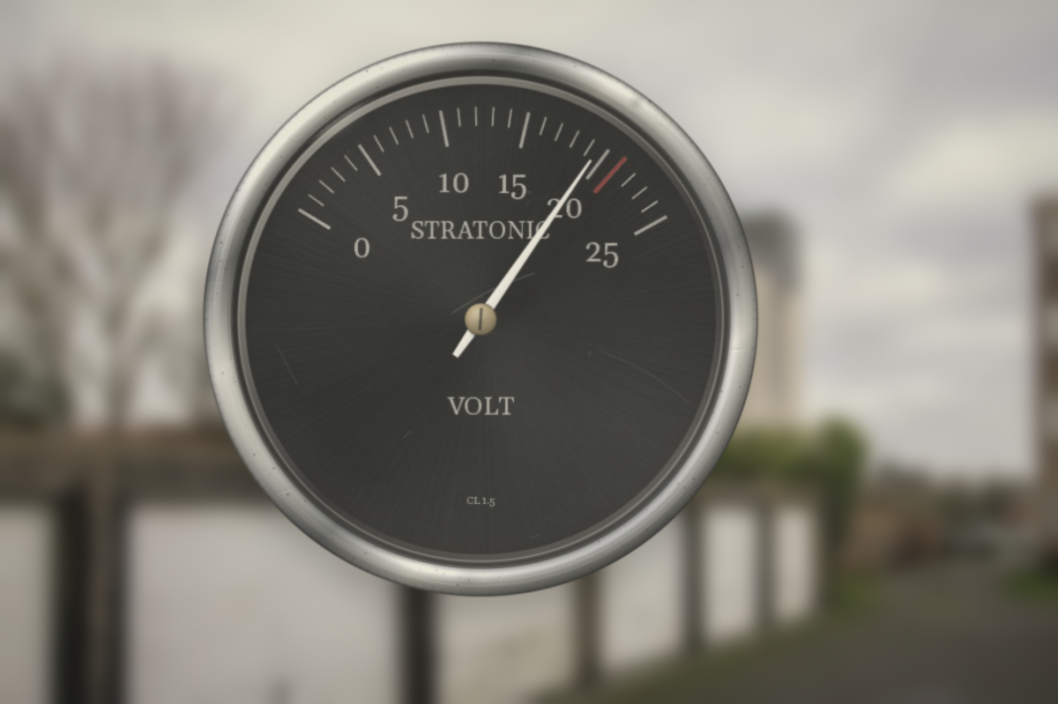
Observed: 19.5 V
